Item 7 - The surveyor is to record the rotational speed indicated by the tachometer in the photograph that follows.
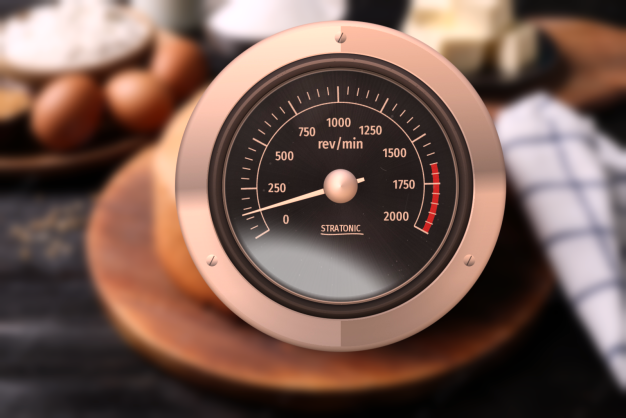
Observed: 125 rpm
